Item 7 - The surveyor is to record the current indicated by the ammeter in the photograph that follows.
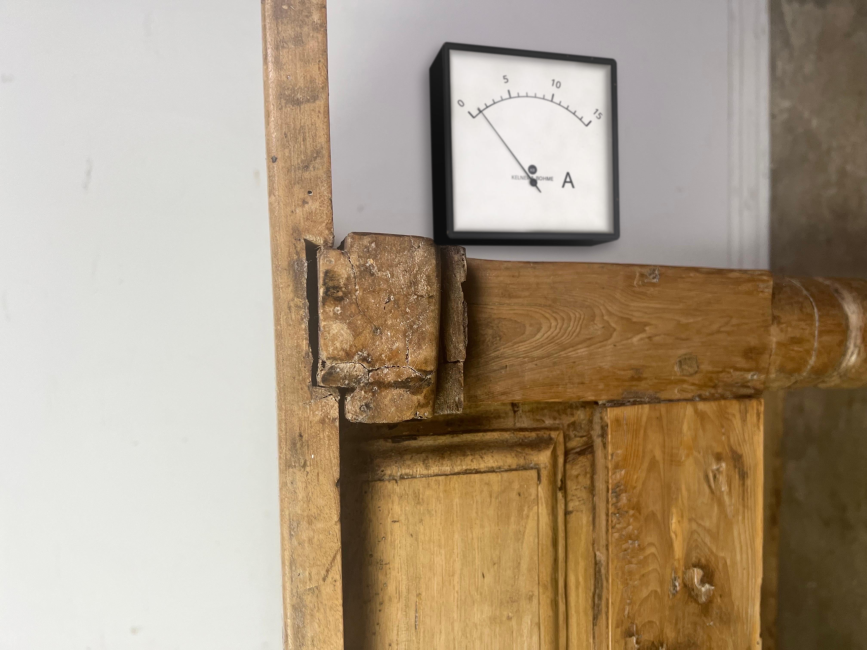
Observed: 1 A
